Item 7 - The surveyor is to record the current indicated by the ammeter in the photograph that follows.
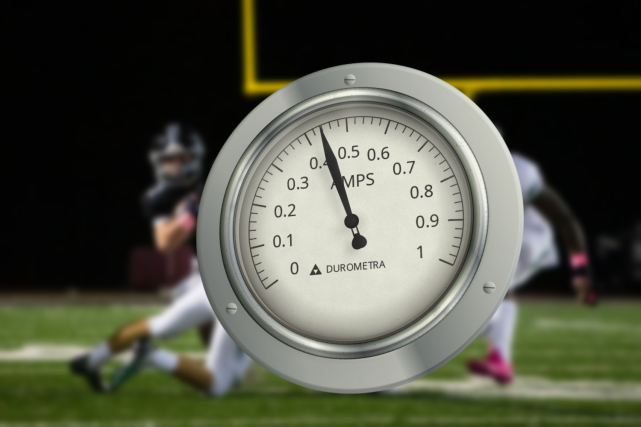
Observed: 0.44 A
